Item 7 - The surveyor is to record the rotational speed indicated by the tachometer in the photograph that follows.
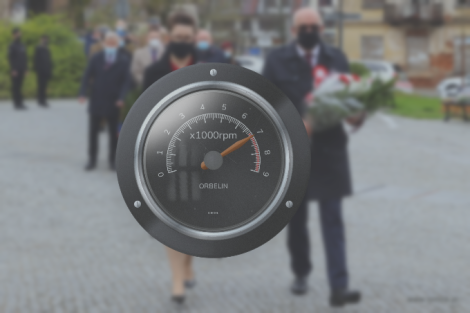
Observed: 7000 rpm
